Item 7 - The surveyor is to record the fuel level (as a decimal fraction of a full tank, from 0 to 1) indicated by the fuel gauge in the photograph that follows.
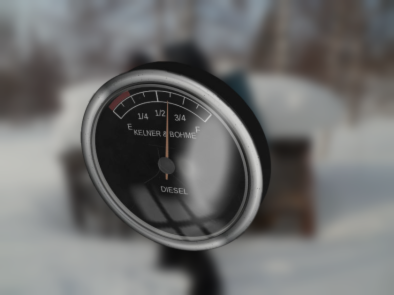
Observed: 0.625
